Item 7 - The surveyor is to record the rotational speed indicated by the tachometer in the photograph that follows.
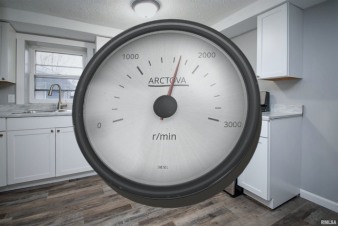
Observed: 1700 rpm
